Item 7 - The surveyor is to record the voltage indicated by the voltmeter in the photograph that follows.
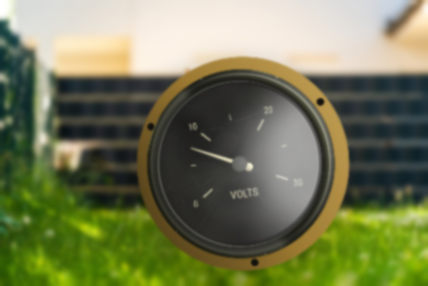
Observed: 7.5 V
